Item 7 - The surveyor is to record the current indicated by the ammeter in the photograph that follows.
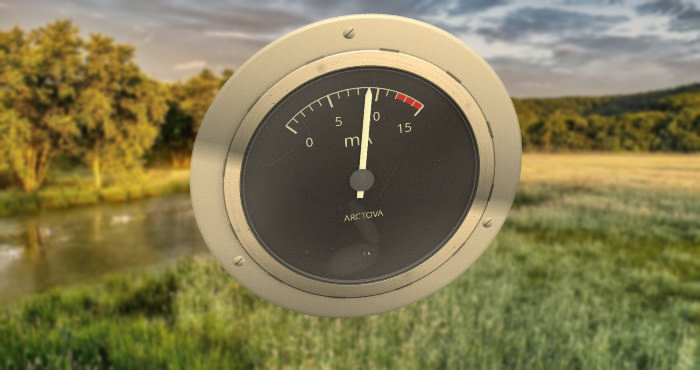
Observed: 9 mA
